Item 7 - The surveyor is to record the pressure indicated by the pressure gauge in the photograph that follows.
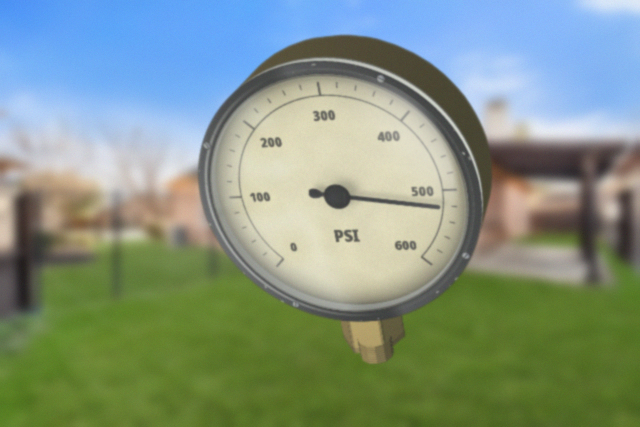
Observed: 520 psi
